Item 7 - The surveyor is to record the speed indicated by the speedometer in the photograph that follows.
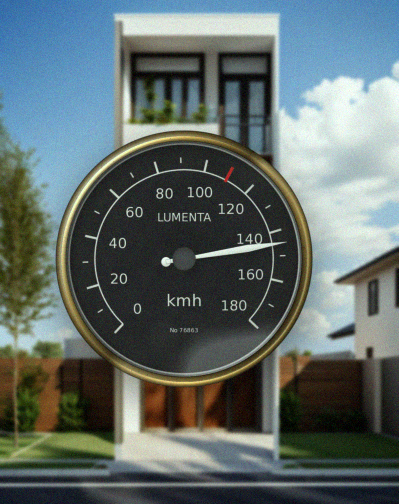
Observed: 145 km/h
